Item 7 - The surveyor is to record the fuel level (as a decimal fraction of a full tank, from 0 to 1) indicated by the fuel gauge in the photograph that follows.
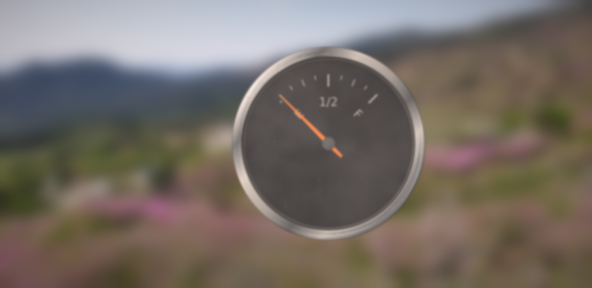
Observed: 0
